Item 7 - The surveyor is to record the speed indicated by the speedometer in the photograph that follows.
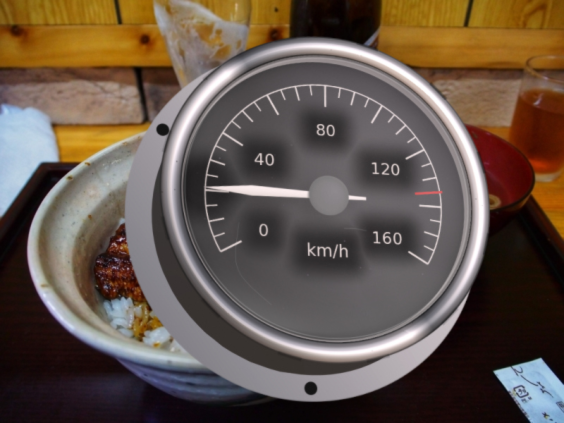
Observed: 20 km/h
